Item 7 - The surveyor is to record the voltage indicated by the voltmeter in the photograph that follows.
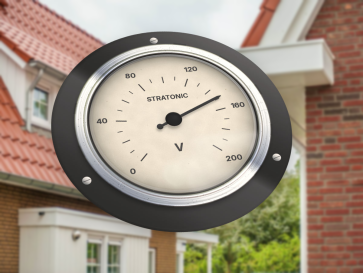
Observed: 150 V
